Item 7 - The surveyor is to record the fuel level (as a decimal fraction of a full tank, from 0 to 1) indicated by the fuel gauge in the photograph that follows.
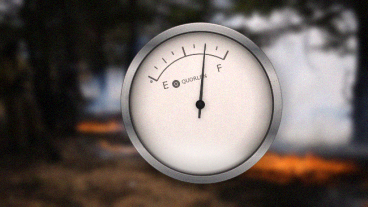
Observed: 0.75
